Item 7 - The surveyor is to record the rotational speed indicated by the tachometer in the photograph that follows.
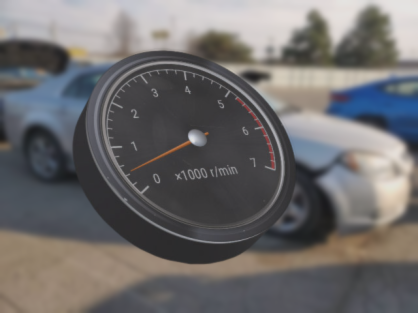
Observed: 400 rpm
